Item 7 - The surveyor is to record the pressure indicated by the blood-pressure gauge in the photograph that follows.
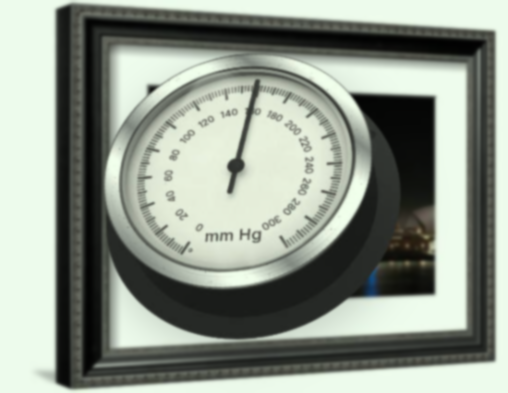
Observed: 160 mmHg
